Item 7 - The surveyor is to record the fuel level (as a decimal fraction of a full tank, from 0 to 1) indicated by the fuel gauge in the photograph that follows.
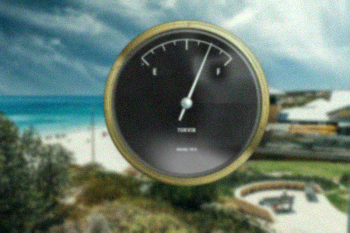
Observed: 0.75
